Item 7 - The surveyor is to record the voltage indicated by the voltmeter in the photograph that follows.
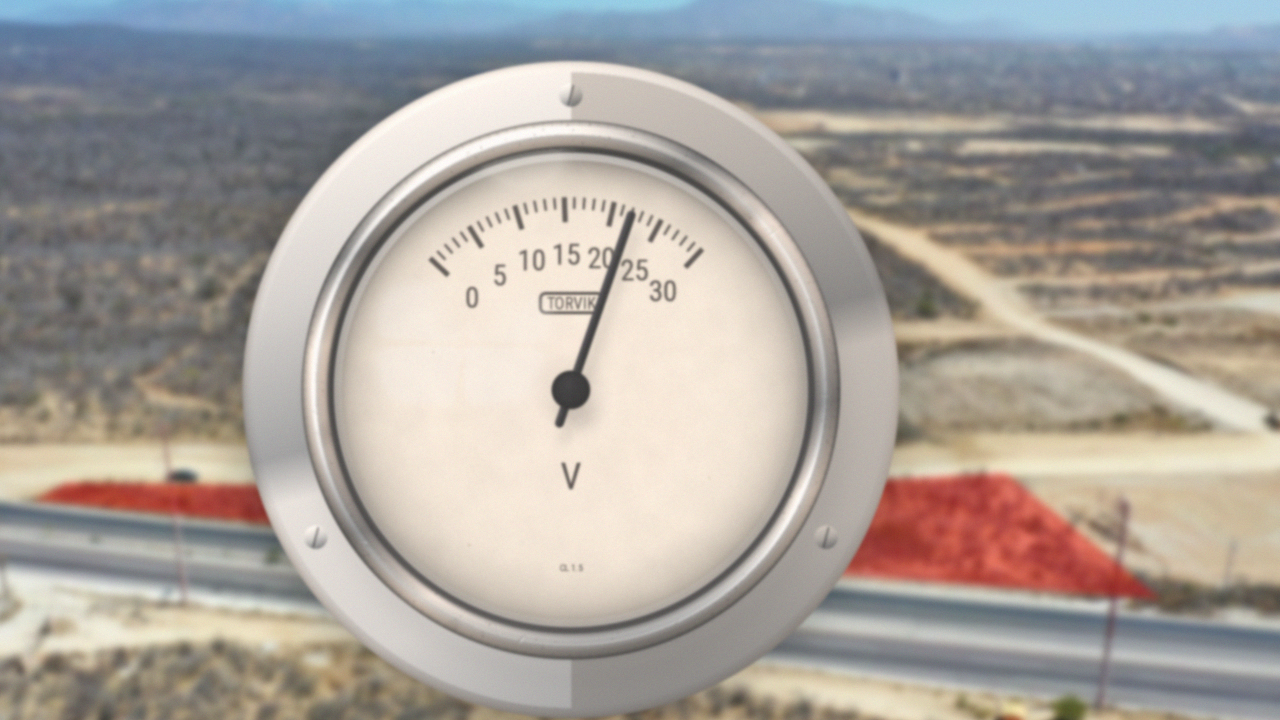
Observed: 22 V
